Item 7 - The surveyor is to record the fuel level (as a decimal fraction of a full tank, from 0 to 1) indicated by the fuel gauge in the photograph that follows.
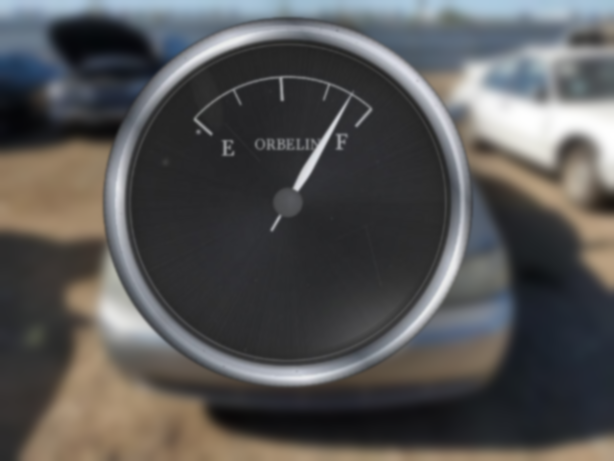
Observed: 0.875
